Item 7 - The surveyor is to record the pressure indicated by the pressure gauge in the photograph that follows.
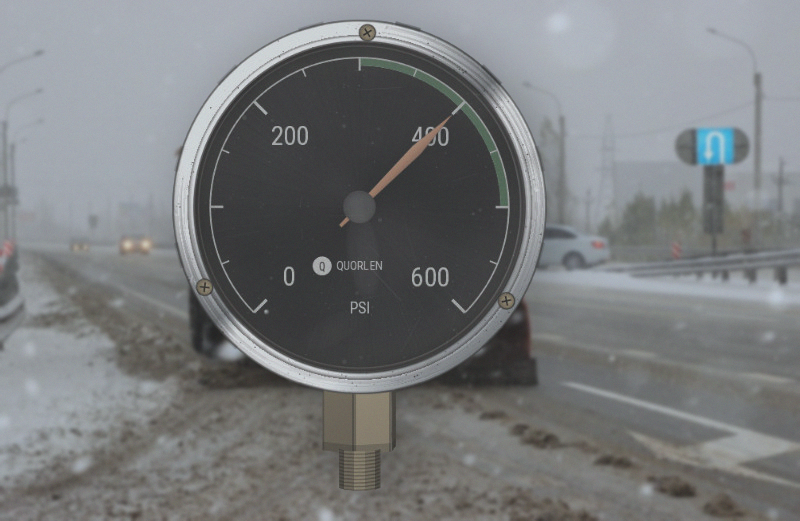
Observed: 400 psi
